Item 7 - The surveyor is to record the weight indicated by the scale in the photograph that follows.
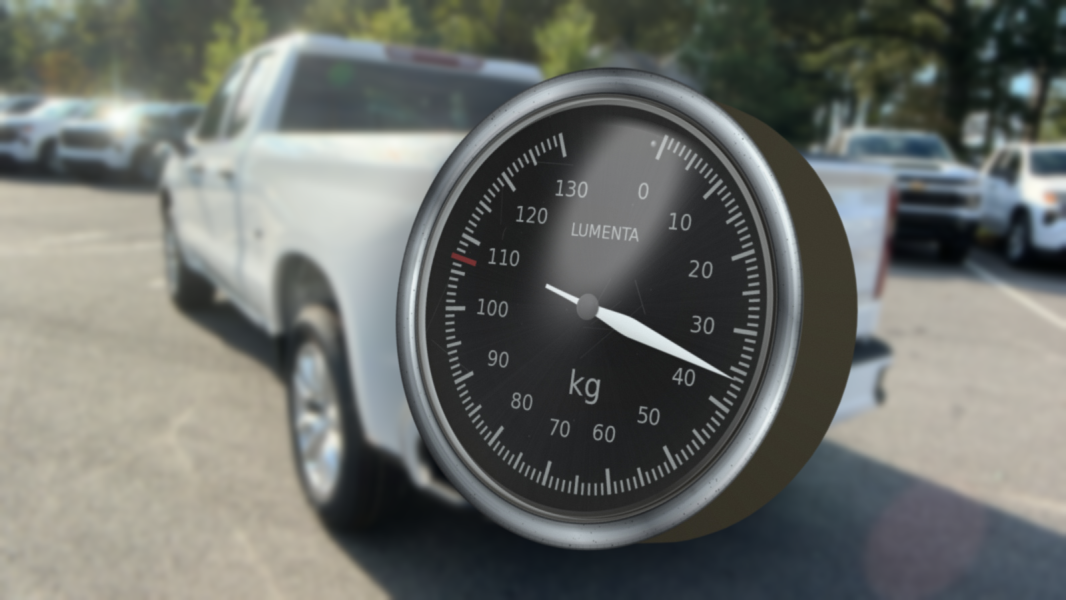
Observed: 36 kg
